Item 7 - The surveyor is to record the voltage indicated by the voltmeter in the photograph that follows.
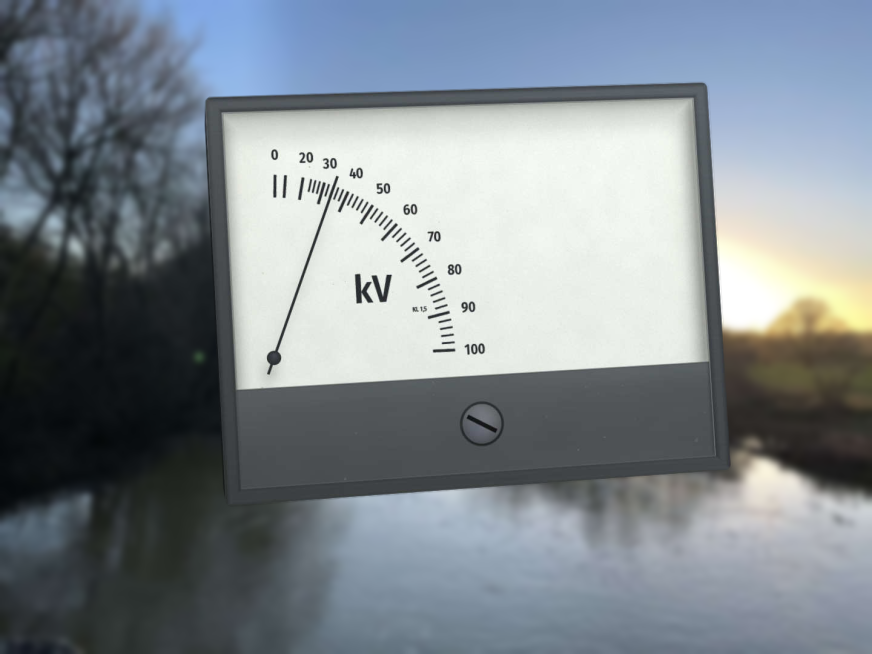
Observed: 34 kV
